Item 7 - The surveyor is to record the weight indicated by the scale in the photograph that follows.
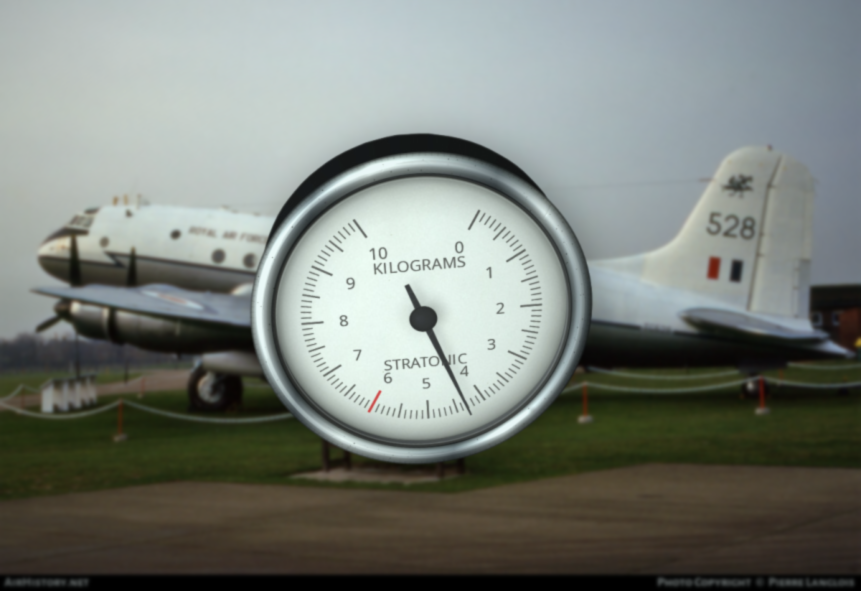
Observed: 4.3 kg
